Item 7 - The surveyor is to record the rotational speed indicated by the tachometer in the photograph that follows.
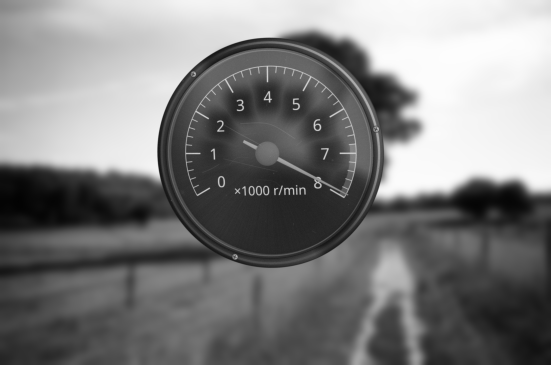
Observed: 7900 rpm
